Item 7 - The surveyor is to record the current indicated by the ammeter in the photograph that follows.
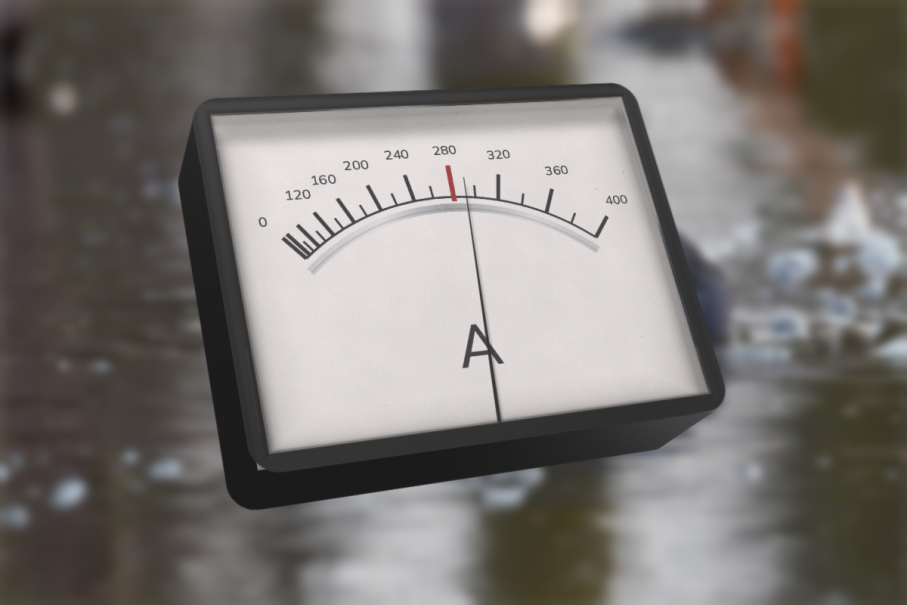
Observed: 290 A
